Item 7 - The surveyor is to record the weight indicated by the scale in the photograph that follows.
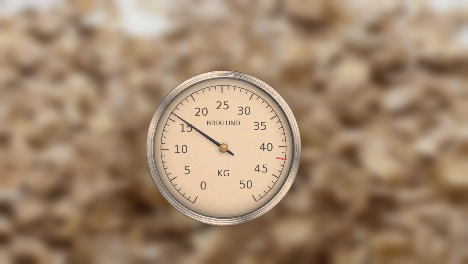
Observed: 16 kg
